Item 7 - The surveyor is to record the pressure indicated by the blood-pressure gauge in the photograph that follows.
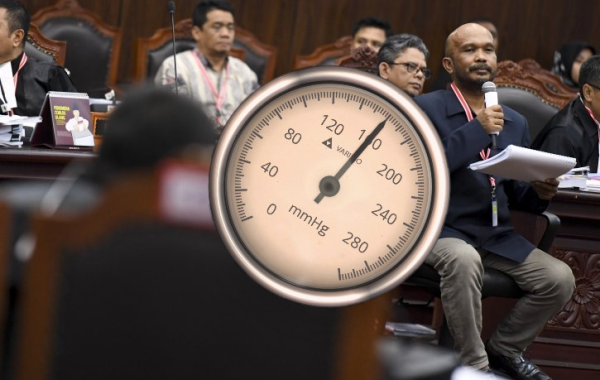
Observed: 160 mmHg
